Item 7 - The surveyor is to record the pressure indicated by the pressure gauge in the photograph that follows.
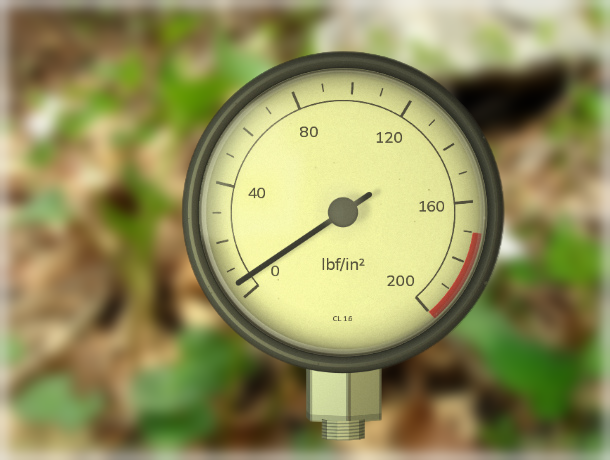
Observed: 5 psi
